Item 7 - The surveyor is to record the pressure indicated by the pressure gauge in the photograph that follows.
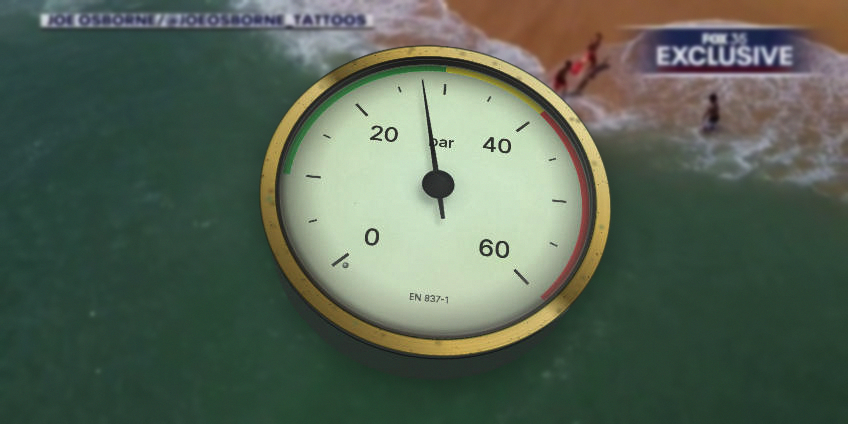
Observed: 27.5 bar
